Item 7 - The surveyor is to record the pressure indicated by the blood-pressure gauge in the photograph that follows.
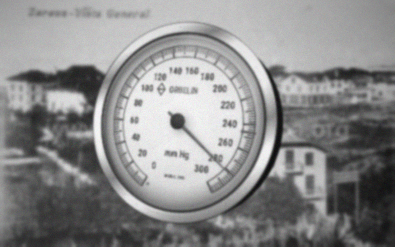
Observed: 280 mmHg
